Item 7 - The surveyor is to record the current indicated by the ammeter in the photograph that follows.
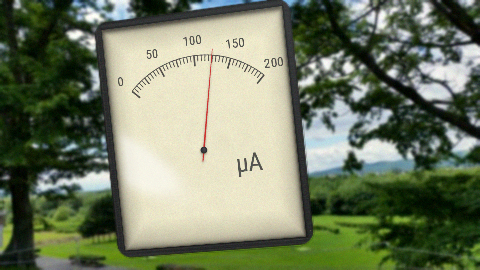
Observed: 125 µA
